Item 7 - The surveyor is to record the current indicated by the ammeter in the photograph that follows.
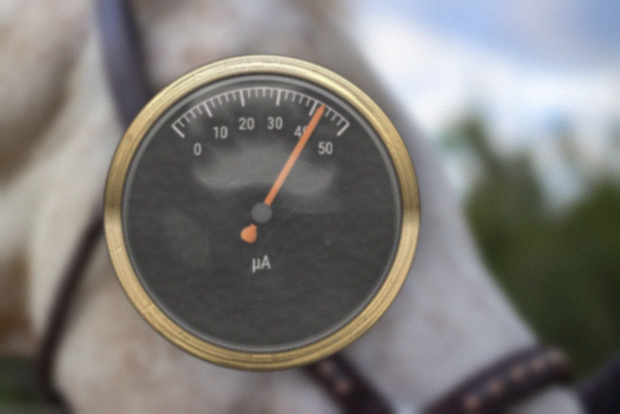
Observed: 42 µA
